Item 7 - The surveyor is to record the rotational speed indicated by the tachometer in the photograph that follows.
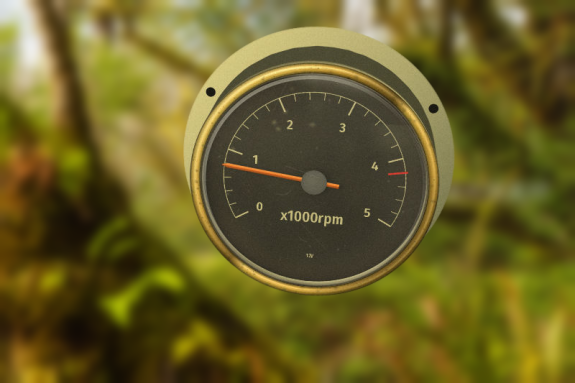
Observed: 800 rpm
